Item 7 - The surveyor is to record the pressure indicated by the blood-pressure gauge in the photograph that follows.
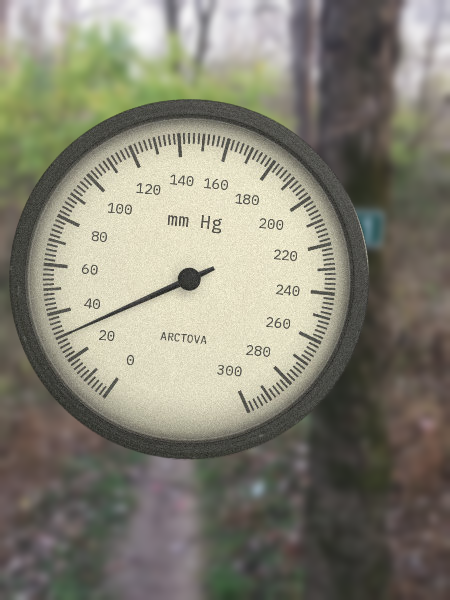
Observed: 30 mmHg
